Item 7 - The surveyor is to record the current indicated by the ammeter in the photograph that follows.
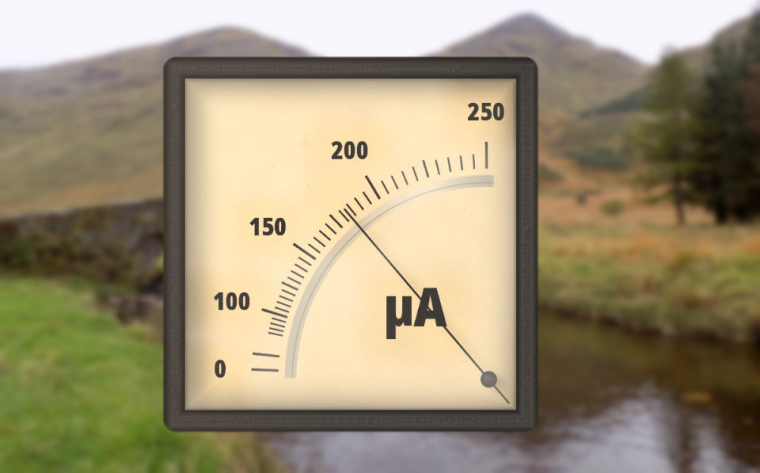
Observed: 182.5 µA
